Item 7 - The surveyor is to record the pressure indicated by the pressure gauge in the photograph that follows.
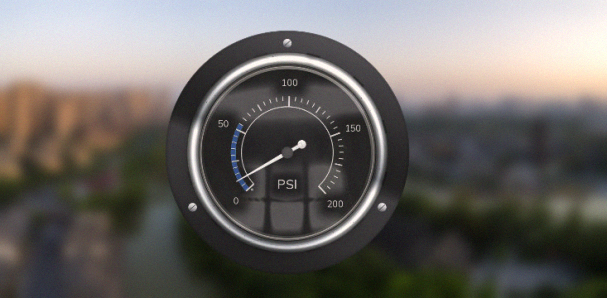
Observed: 10 psi
